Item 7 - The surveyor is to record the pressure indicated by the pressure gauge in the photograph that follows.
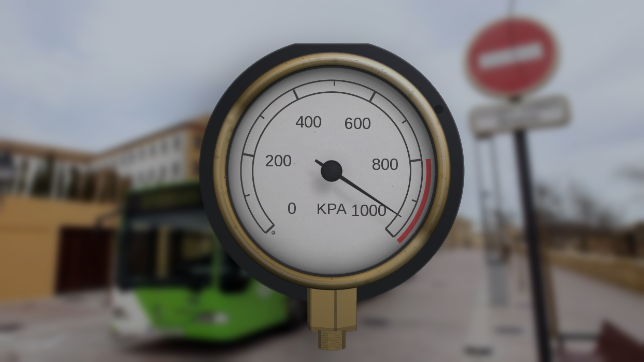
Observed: 950 kPa
